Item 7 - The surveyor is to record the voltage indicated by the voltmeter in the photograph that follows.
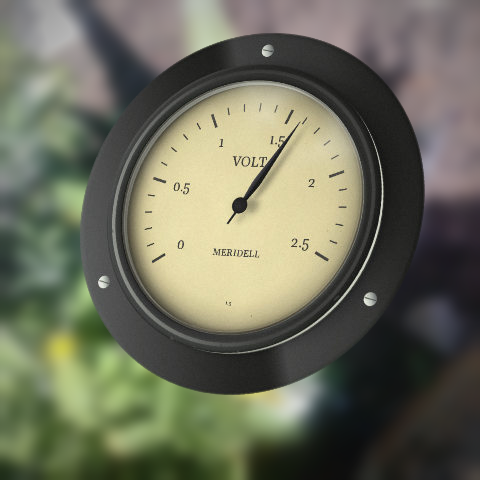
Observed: 1.6 V
